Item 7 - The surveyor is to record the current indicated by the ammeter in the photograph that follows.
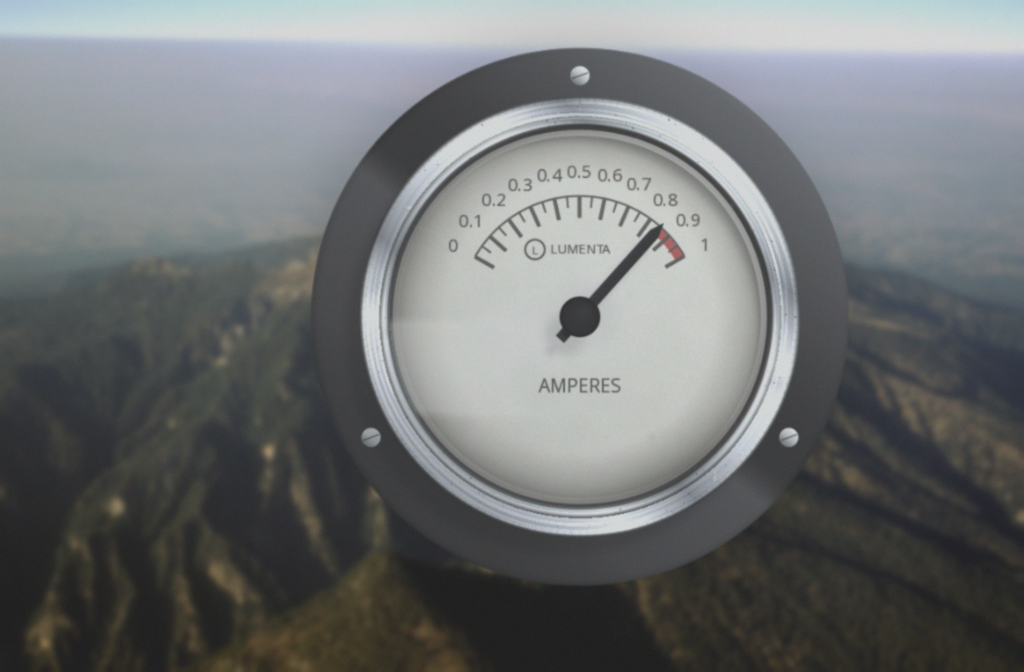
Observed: 0.85 A
